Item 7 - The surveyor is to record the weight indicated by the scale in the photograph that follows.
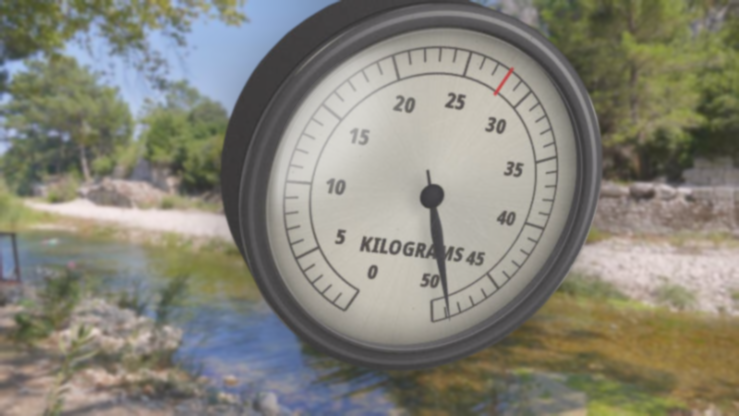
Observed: 49 kg
